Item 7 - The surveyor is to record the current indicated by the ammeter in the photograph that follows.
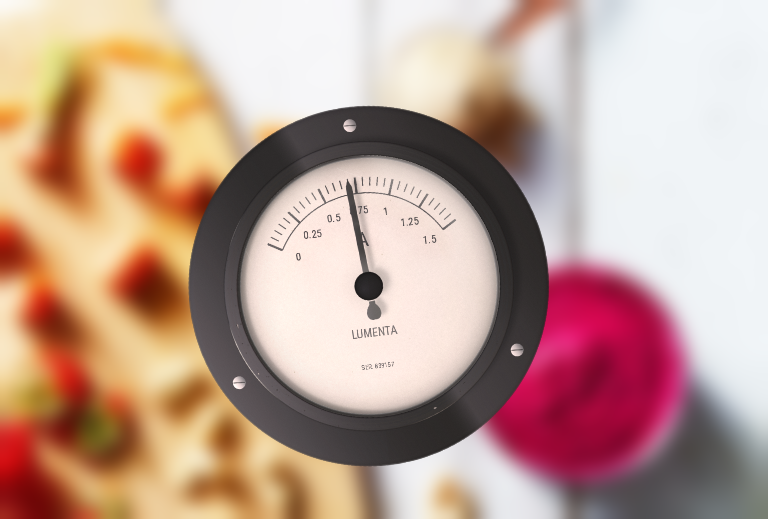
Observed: 0.7 A
